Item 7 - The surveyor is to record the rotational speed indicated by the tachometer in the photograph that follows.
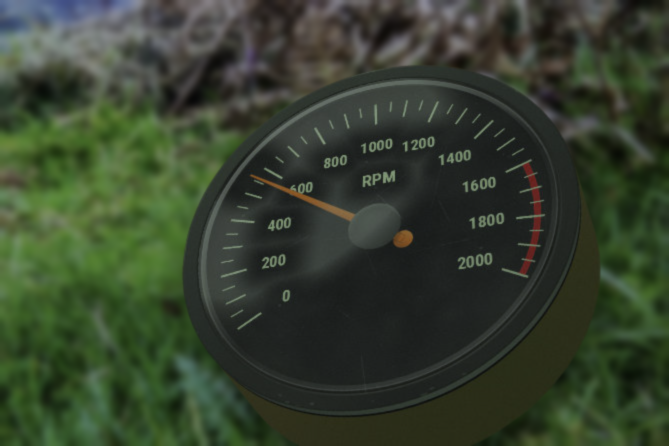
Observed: 550 rpm
